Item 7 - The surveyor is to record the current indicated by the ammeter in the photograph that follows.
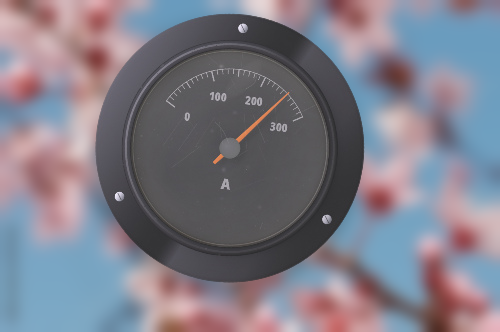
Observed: 250 A
